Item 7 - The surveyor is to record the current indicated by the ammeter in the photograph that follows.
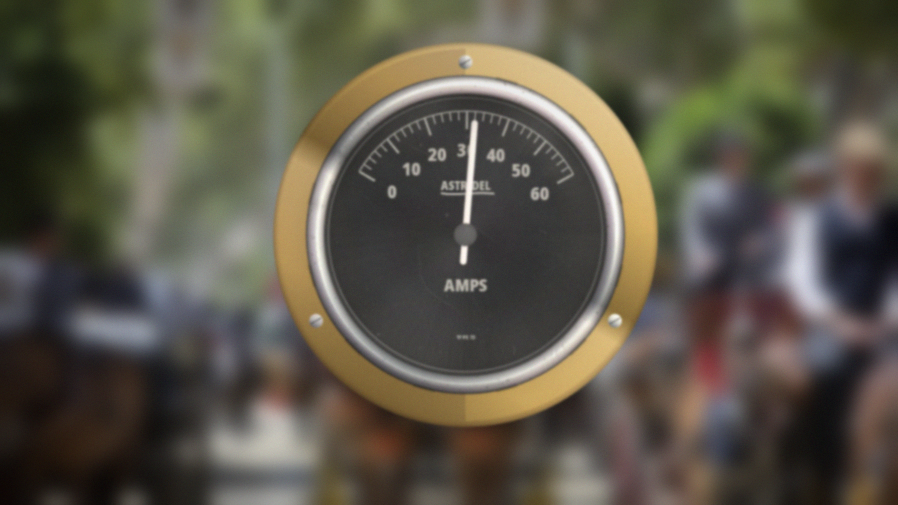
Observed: 32 A
